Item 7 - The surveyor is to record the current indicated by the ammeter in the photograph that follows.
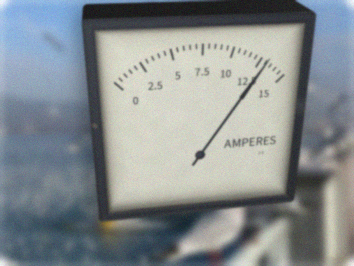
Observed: 13 A
